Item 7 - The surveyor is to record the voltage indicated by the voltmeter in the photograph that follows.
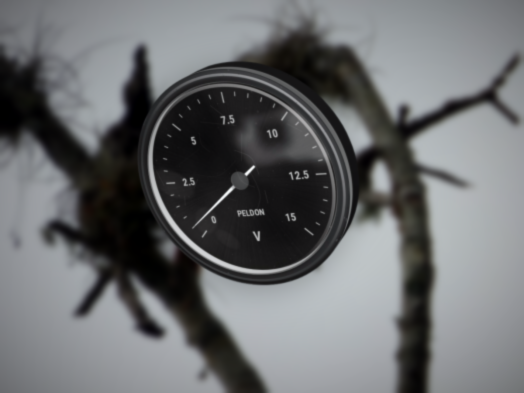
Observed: 0.5 V
